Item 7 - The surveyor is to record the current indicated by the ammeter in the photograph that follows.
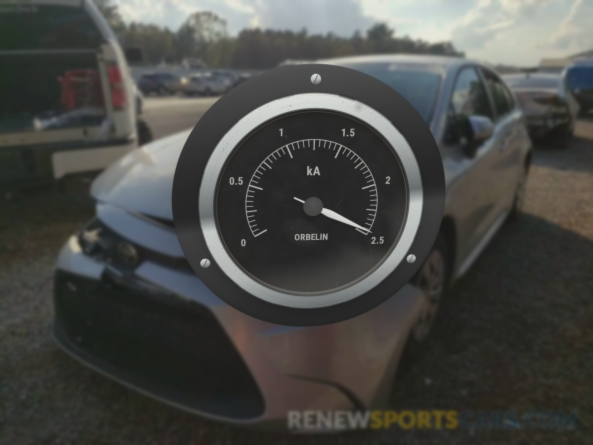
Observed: 2.45 kA
